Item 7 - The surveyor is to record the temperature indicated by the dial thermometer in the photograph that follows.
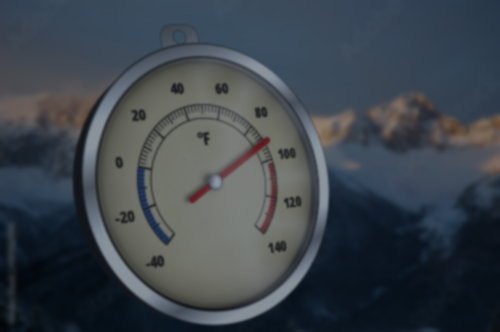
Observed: 90 °F
